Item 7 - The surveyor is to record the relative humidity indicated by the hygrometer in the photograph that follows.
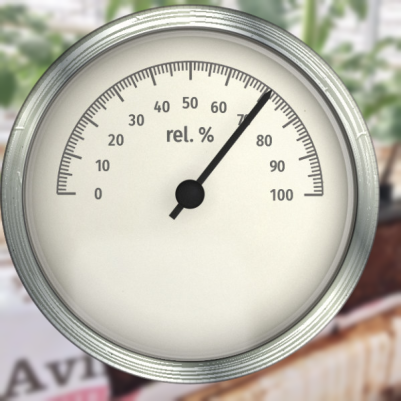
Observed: 71 %
